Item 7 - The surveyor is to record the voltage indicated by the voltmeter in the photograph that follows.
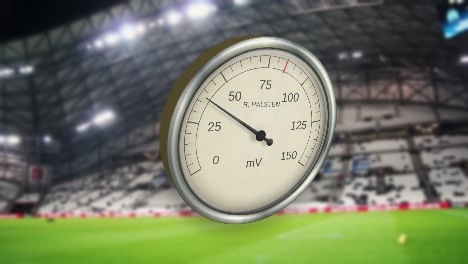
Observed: 37.5 mV
